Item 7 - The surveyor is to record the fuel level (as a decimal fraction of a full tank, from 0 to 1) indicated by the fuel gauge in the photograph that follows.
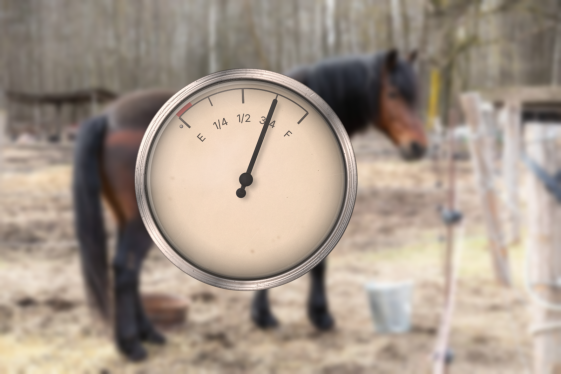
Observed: 0.75
